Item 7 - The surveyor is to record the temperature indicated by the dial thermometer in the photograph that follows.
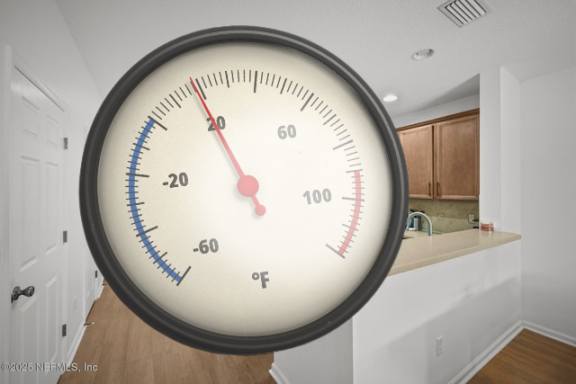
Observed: 18 °F
